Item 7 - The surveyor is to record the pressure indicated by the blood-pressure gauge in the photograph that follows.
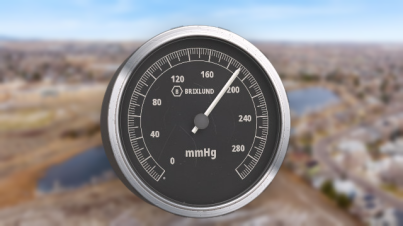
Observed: 190 mmHg
